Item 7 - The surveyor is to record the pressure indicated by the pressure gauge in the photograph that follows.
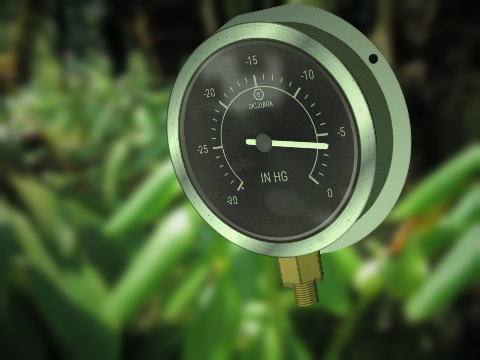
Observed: -4 inHg
